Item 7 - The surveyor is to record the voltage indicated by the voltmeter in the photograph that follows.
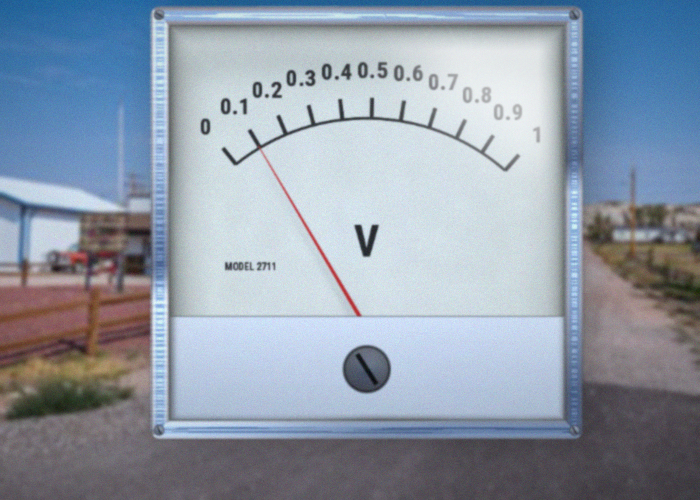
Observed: 0.1 V
